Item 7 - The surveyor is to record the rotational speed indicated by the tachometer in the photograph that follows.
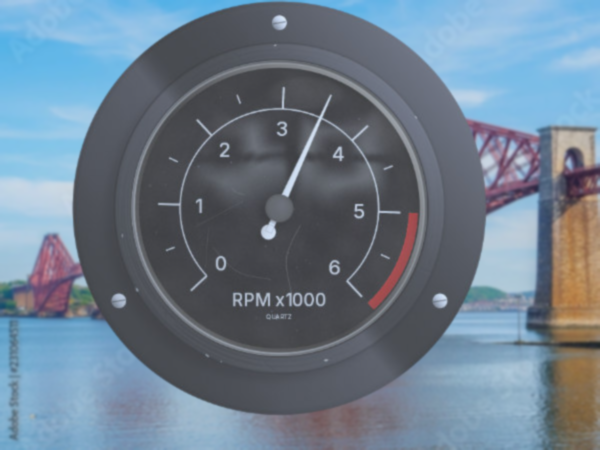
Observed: 3500 rpm
